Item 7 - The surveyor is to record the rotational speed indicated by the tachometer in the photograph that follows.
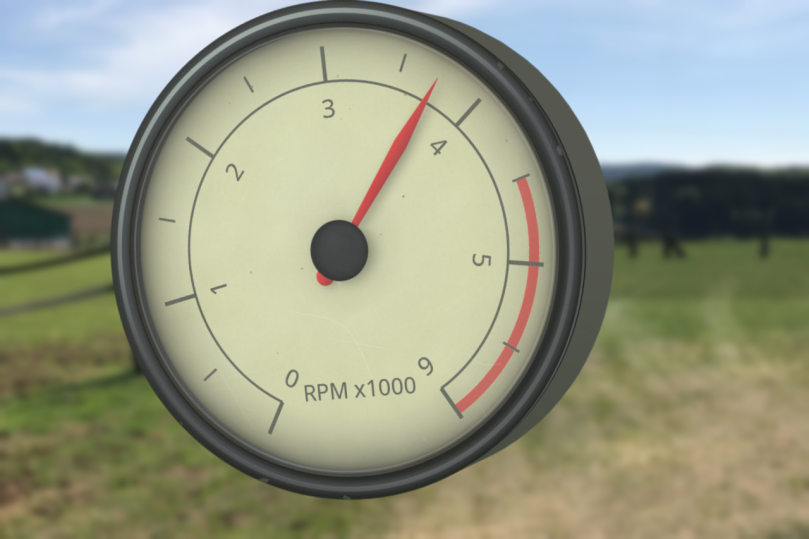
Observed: 3750 rpm
